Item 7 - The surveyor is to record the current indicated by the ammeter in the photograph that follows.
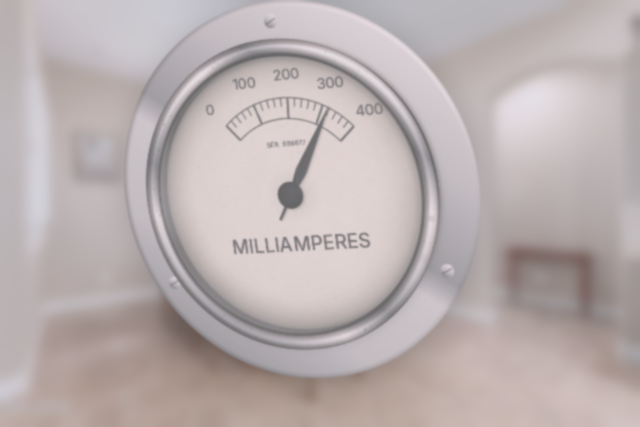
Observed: 320 mA
